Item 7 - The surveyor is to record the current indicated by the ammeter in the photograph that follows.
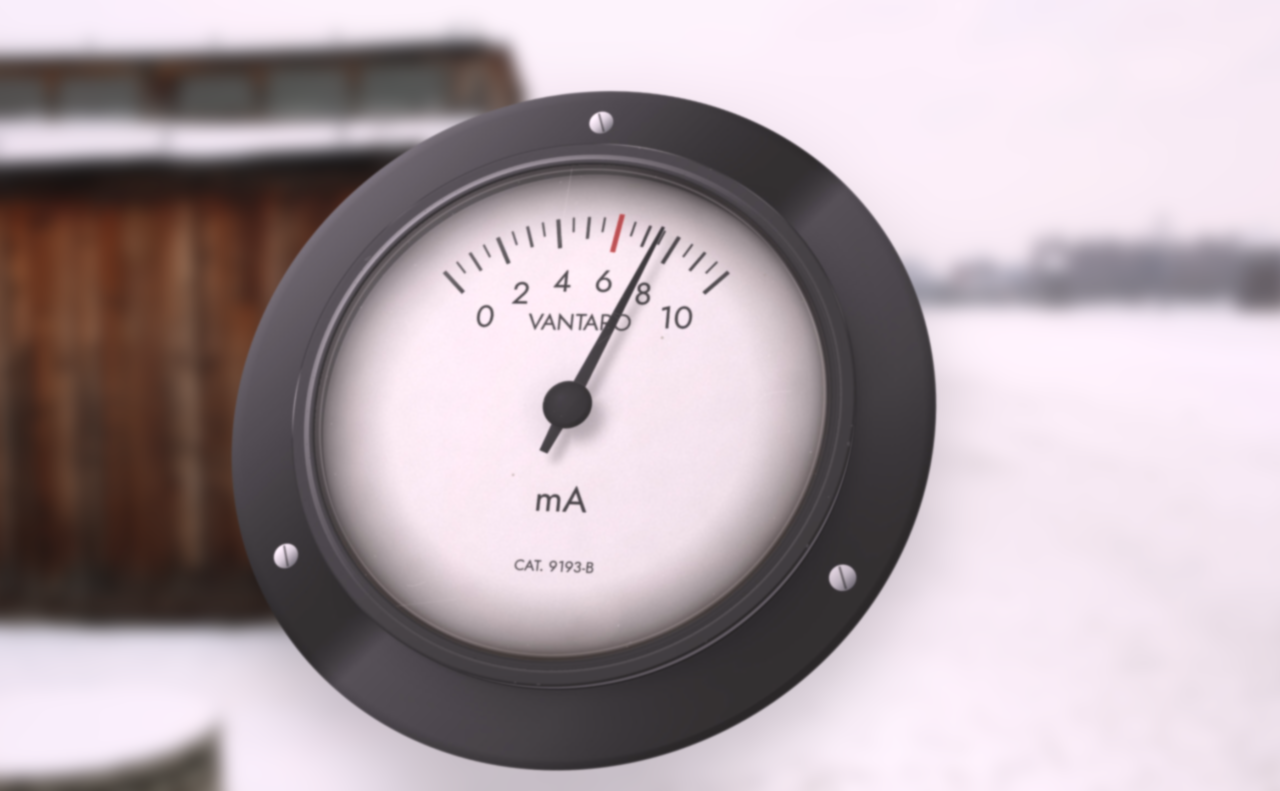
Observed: 7.5 mA
